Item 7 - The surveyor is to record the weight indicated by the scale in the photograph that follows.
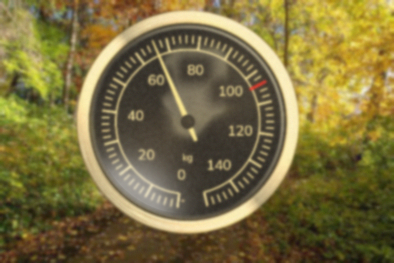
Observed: 66 kg
